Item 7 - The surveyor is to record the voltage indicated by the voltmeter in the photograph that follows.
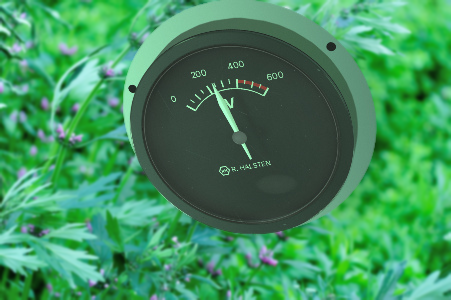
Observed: 250 V
